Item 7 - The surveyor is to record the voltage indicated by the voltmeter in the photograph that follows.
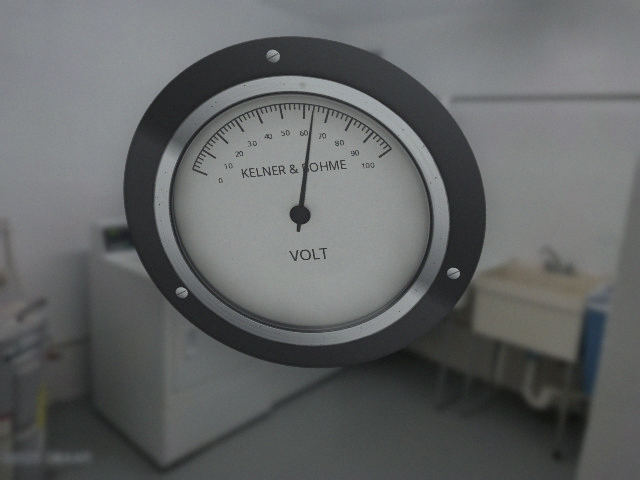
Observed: 64 V
